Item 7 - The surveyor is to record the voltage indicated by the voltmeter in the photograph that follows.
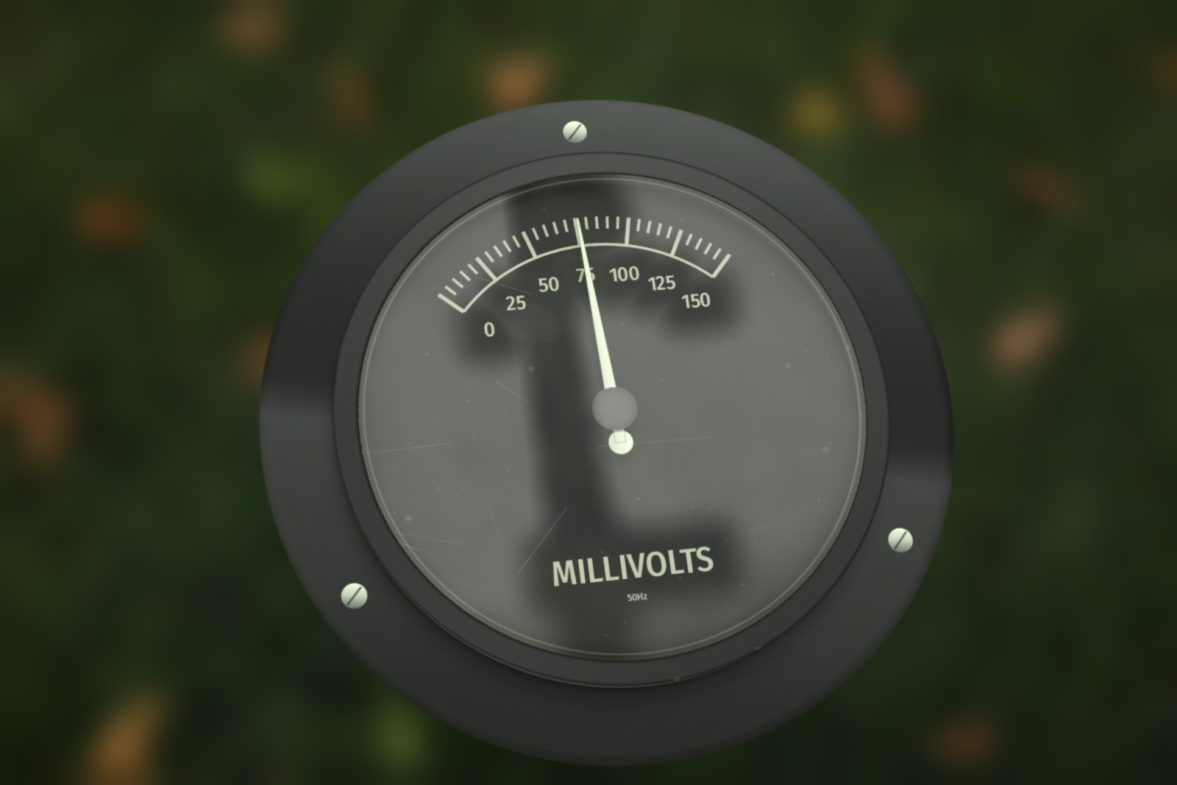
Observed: 75 mV
